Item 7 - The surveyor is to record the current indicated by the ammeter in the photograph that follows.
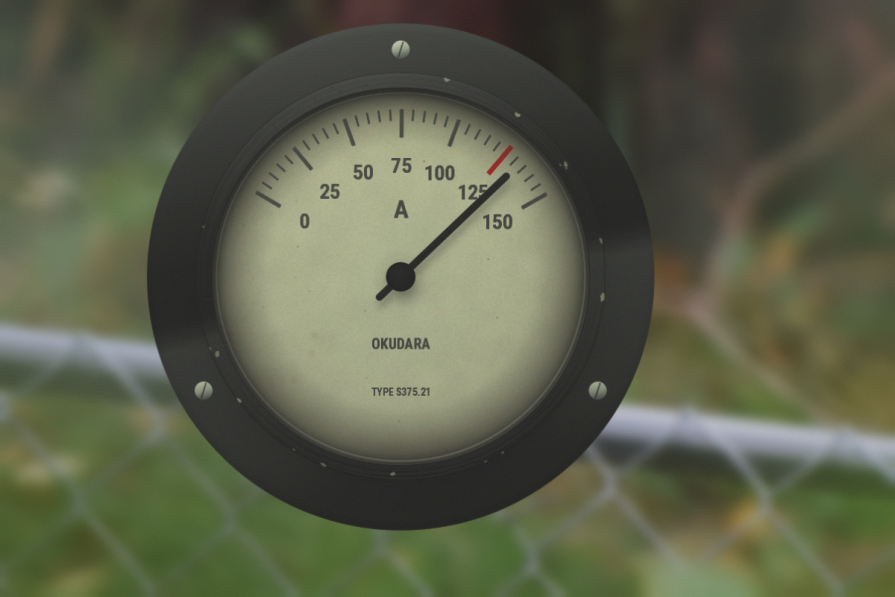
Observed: 132.5 A
